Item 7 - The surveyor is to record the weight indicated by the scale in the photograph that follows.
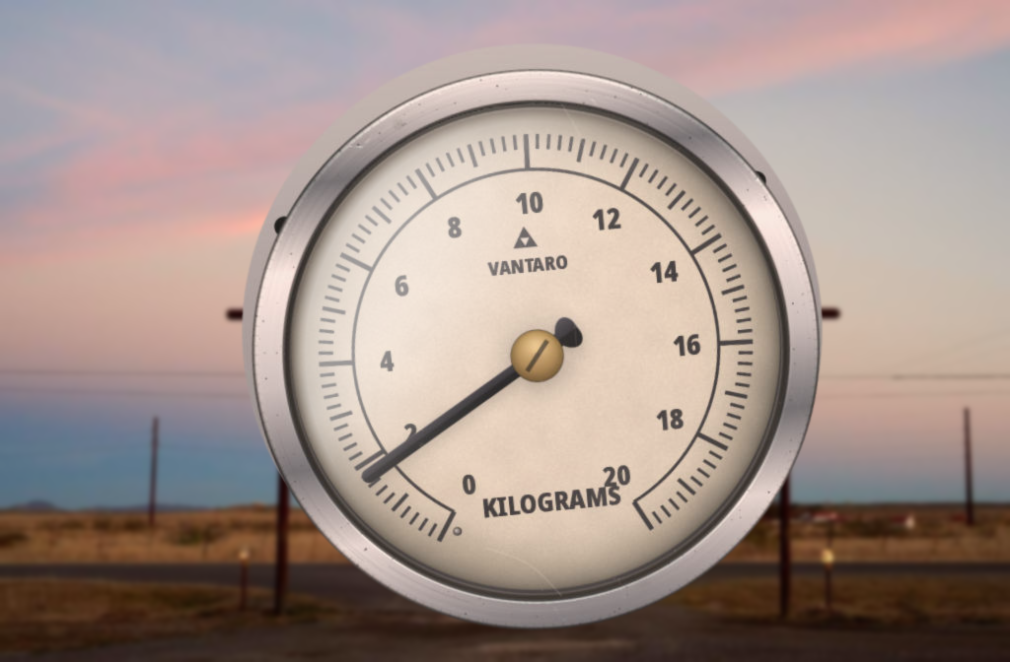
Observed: 1.8 kg
